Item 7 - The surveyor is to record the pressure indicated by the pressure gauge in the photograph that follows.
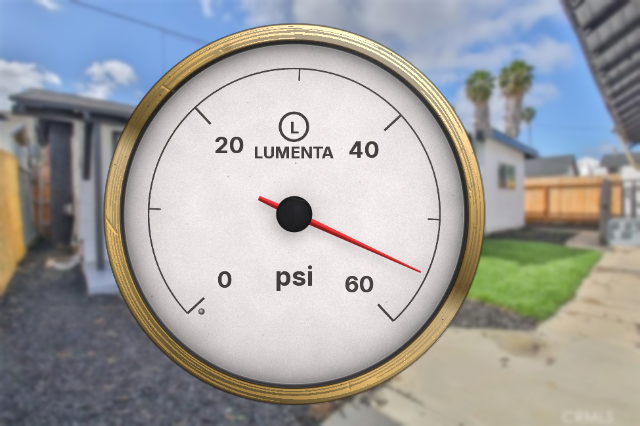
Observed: 55 psi
